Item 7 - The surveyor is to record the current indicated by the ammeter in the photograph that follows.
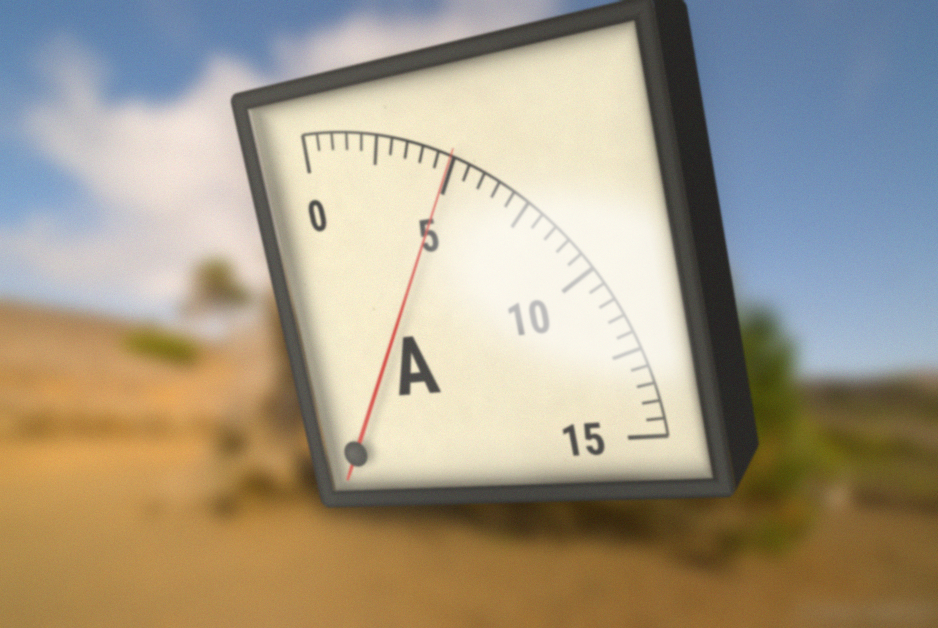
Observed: 5 A
